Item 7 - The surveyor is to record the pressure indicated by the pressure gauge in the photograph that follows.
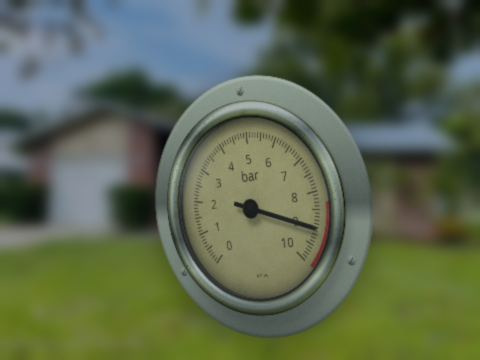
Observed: 9 bar
